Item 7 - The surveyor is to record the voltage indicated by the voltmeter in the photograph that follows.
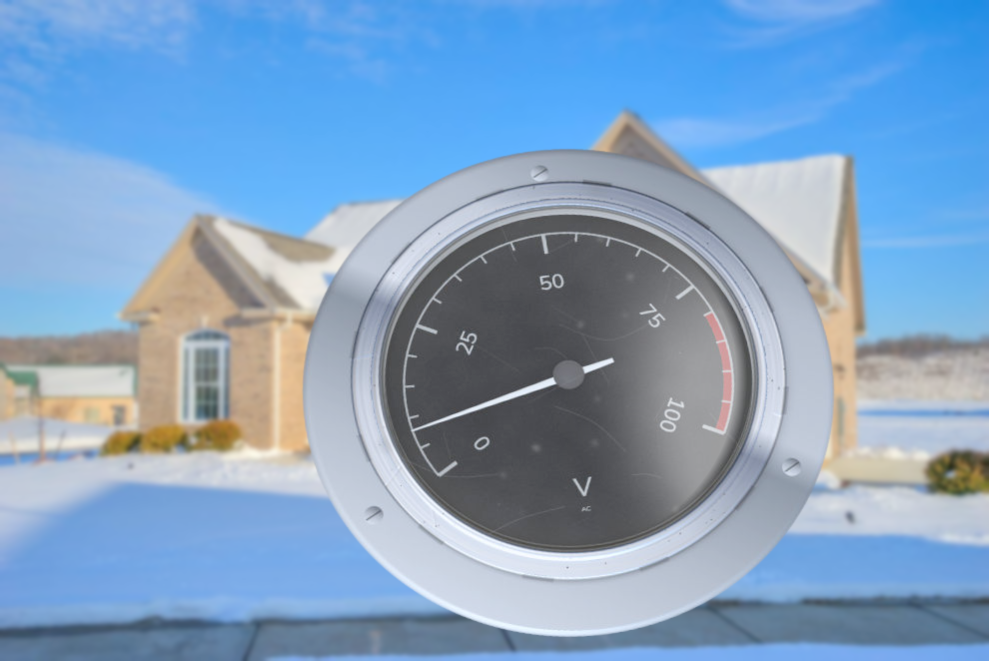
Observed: 7.5 V
